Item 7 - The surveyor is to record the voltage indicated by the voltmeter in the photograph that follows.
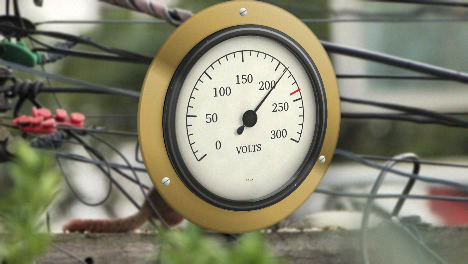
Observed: 210 V
